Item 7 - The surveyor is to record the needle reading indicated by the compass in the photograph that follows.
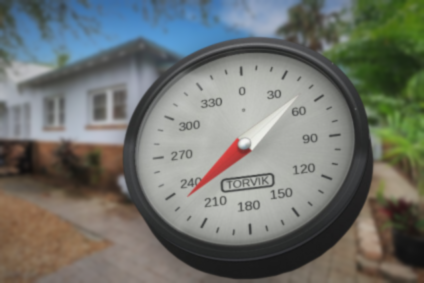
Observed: 230 °
